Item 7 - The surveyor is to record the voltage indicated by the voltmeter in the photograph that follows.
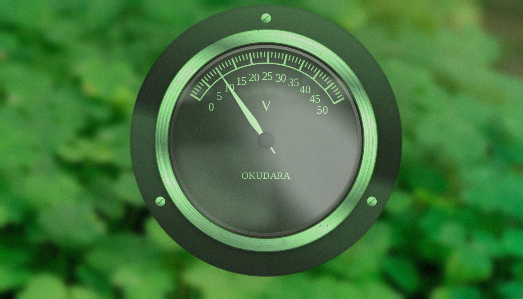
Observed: 10 V
